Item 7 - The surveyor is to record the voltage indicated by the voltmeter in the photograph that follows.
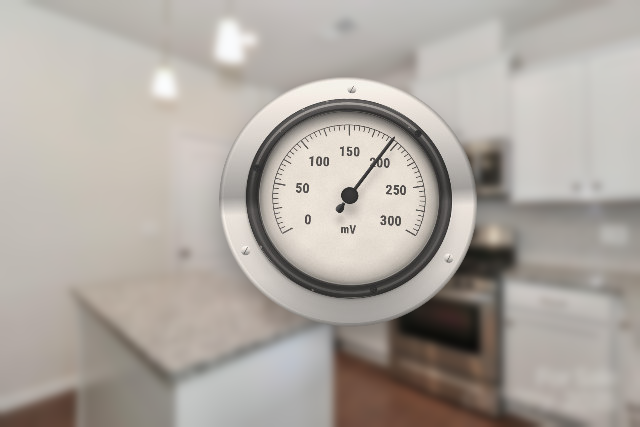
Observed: 195 mV
